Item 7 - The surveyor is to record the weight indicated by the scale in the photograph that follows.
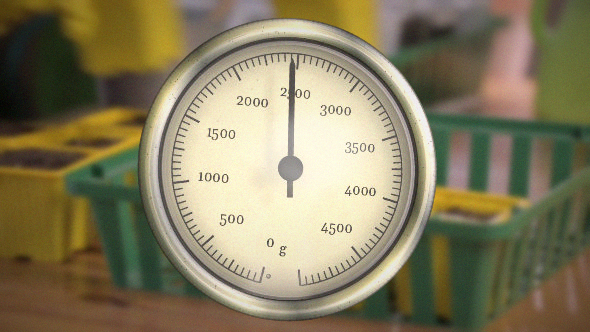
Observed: 2450 g
